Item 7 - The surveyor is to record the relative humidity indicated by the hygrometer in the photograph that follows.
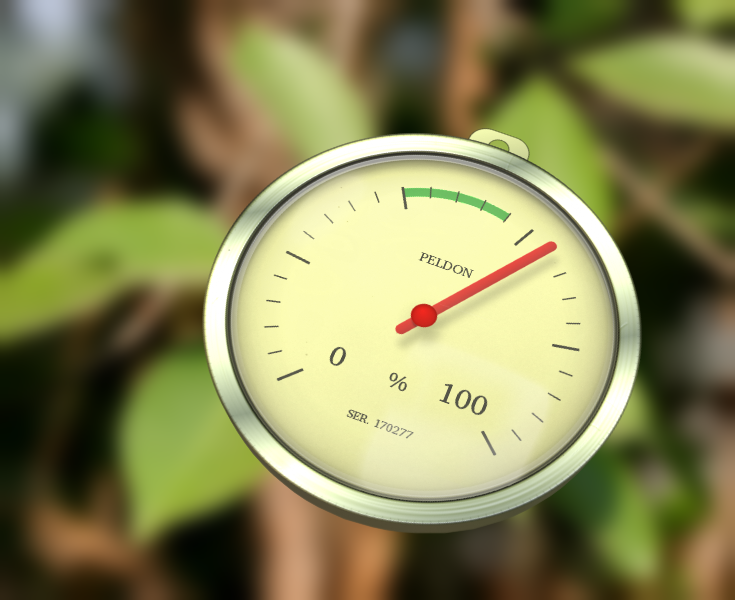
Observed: 64 %
